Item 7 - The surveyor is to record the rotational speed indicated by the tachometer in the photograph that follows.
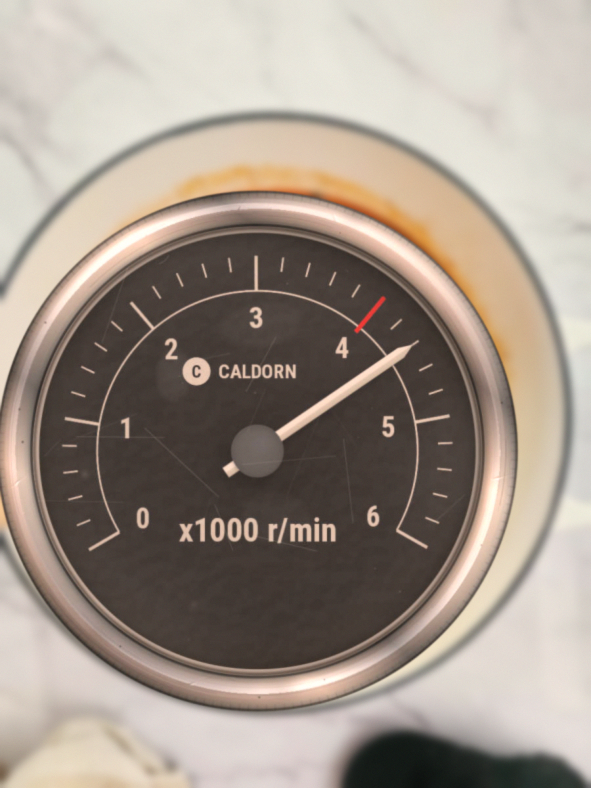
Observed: 4400 rpm
